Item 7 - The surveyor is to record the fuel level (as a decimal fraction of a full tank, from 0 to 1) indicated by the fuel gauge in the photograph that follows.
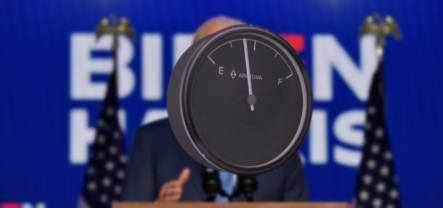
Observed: 0.375
